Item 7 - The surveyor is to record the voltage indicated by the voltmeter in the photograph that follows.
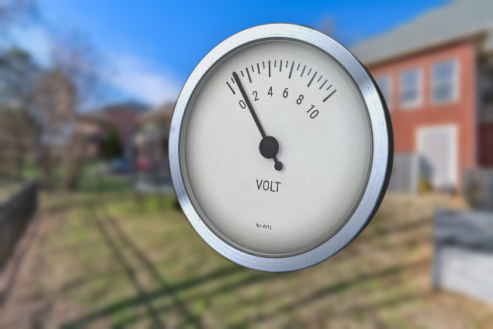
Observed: 1 V
